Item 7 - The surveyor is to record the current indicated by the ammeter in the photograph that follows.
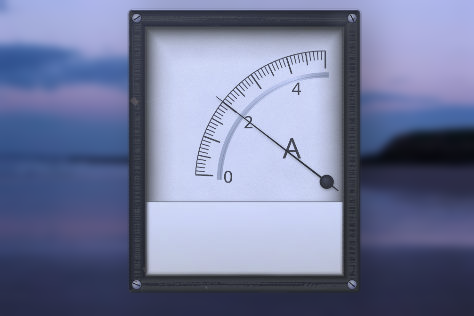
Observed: 2 A
